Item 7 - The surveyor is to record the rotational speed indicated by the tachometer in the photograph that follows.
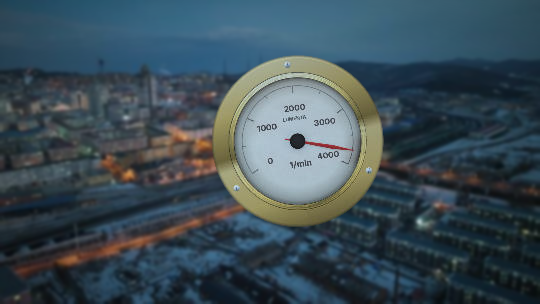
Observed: 3750 rpm
